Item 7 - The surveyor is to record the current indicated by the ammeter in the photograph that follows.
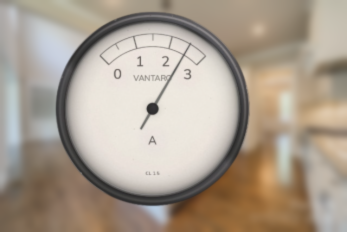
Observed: 2.5 A
